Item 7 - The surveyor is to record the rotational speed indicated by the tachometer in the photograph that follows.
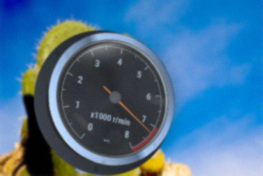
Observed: 7250 rpm
